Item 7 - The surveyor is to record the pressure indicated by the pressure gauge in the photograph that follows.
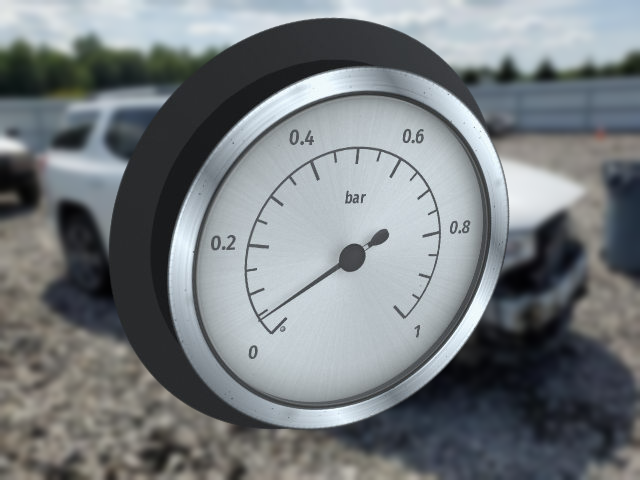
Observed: 0.05 bar
